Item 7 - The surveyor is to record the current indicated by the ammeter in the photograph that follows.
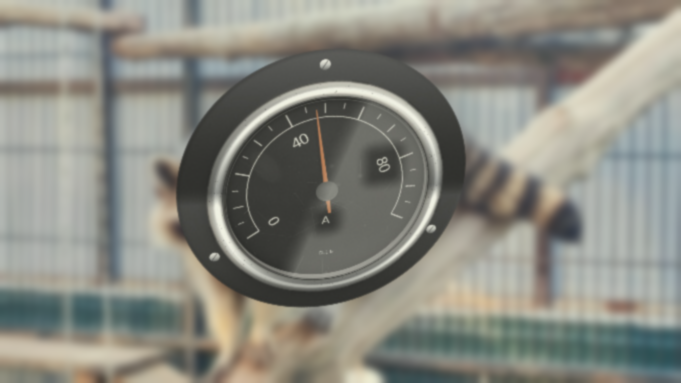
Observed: 47.5 A
